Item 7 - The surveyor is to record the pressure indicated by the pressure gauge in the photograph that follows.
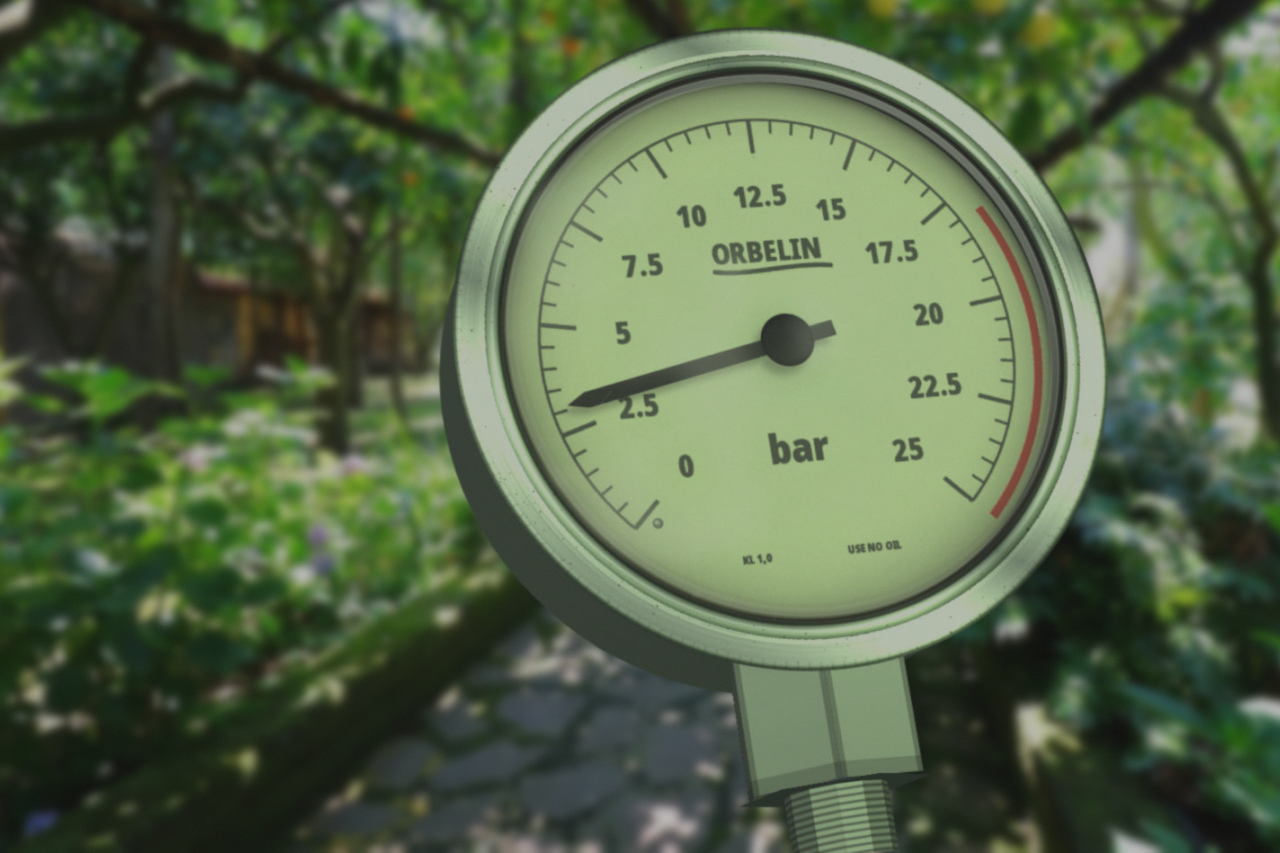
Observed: 3 bar
